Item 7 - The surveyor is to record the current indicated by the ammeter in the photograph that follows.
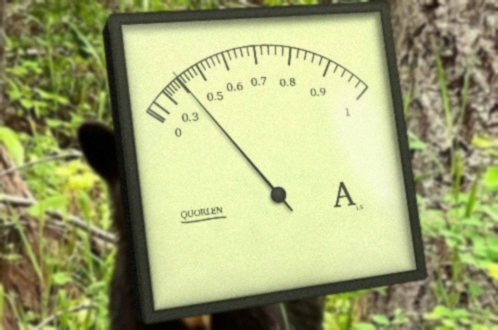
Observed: 0.4 A
